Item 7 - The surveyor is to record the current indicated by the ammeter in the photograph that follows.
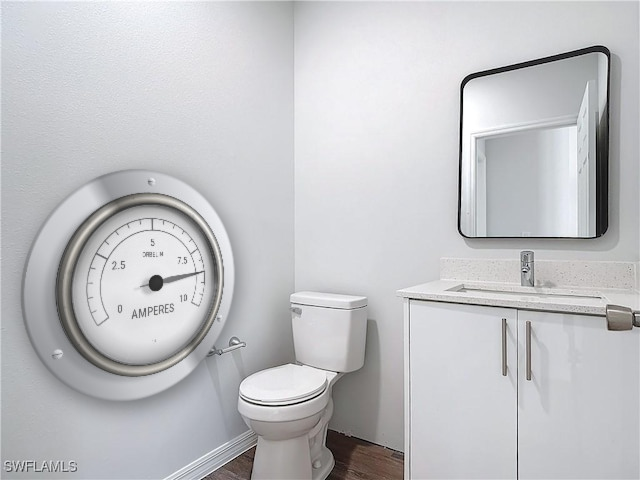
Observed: 8.5 A
